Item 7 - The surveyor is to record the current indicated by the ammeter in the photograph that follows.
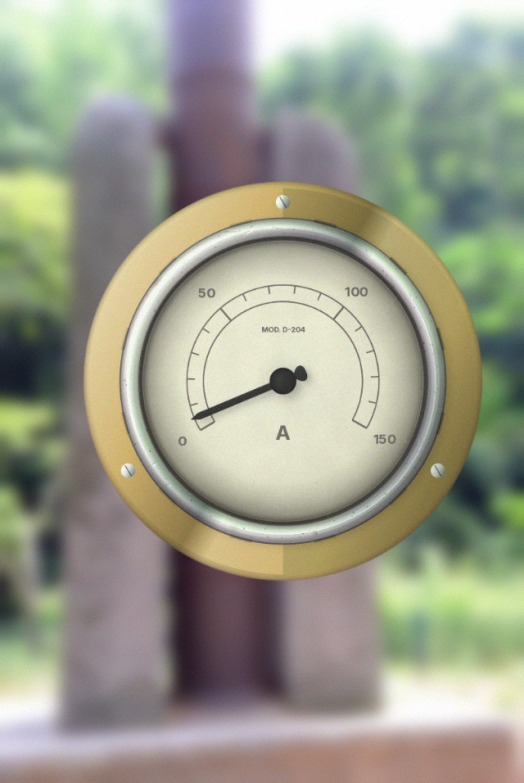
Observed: 5 A
